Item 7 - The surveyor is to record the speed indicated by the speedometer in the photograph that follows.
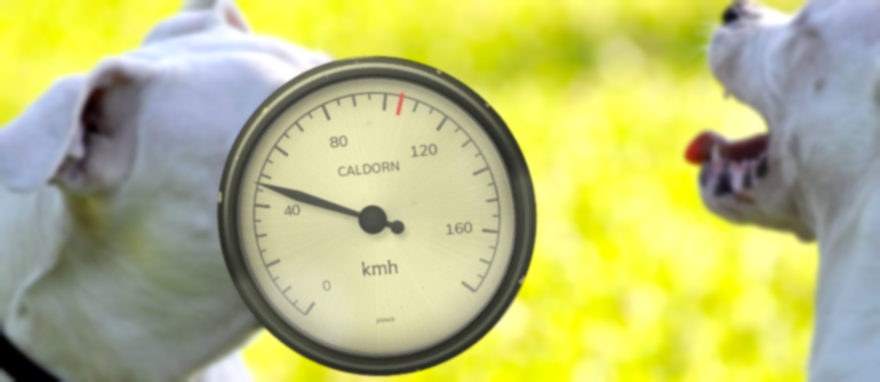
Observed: 47.5 km/h
